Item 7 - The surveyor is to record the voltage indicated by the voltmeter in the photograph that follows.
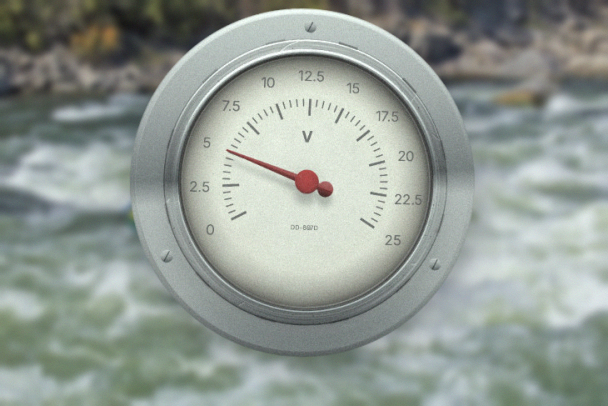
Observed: 5 V
